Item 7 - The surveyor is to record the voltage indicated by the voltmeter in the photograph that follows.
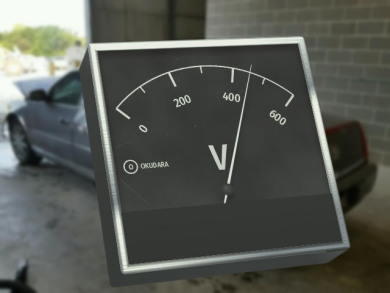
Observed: 450 V
